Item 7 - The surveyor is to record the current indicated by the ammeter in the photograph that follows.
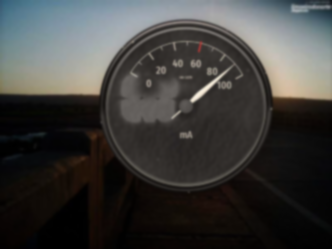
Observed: 90 mA
